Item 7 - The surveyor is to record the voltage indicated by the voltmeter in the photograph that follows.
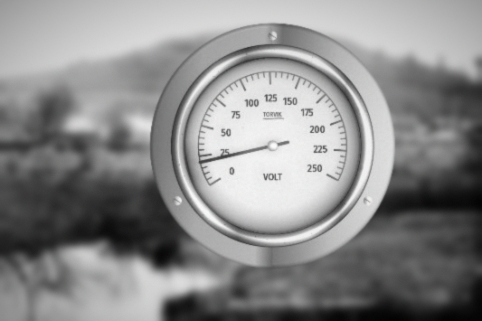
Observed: 20 V
